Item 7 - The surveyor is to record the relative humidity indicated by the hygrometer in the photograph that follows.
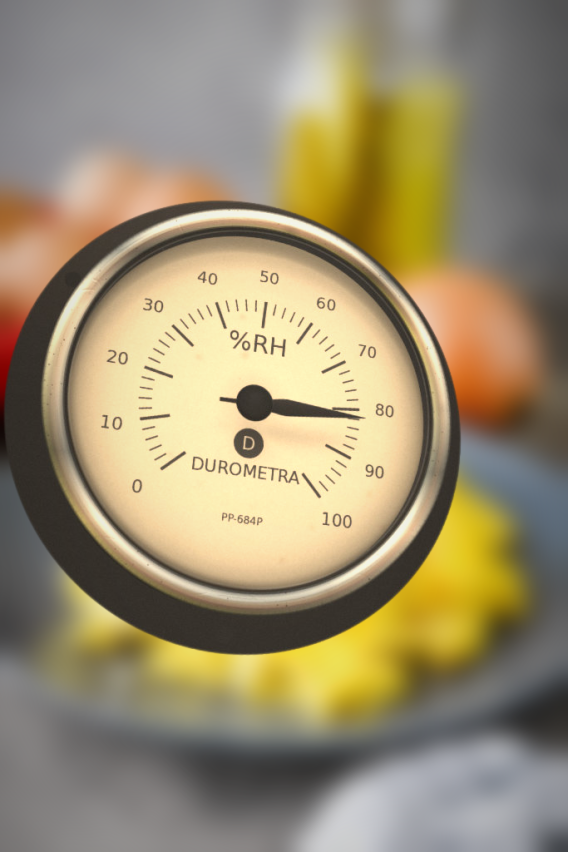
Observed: 82 %
